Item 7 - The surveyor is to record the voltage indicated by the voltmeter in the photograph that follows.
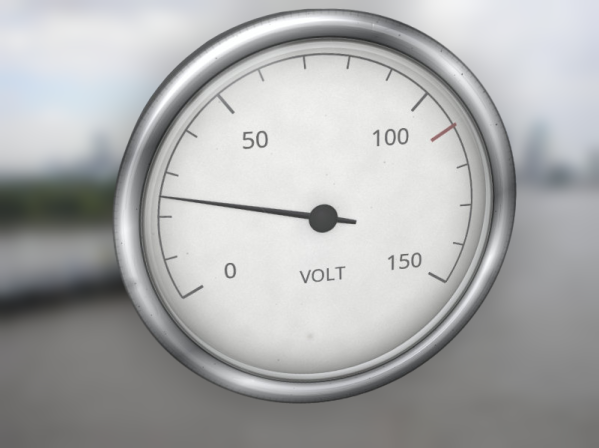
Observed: 25 V
